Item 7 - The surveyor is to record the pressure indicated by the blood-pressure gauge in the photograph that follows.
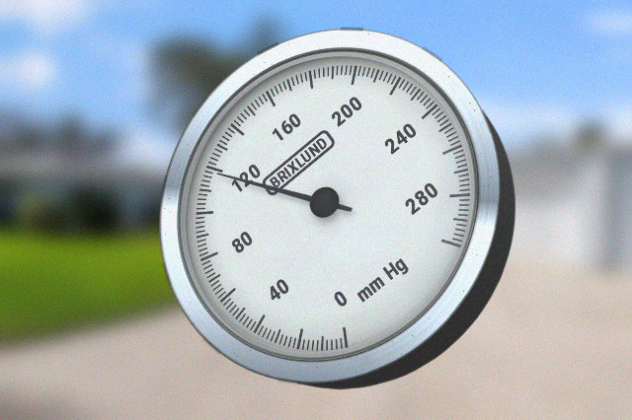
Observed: 118 mmHg
